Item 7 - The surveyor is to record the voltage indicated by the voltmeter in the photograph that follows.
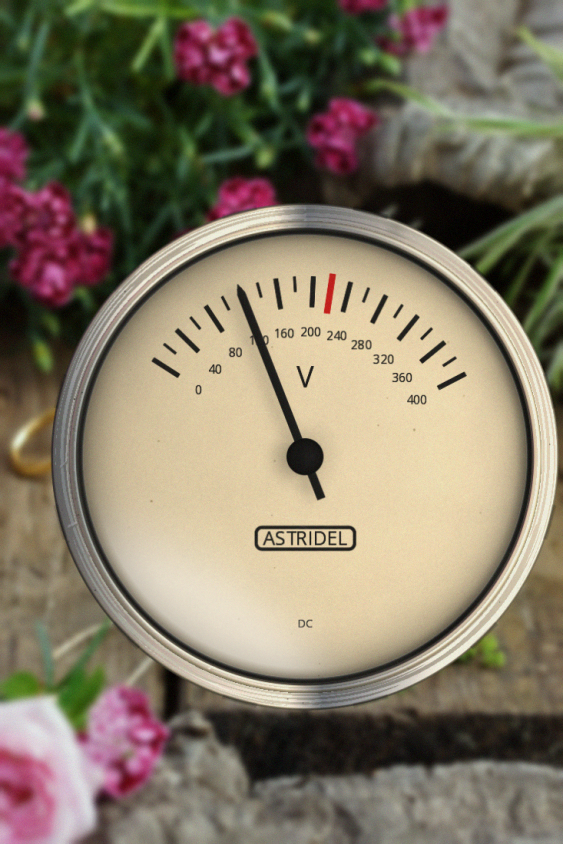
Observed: 120 V
